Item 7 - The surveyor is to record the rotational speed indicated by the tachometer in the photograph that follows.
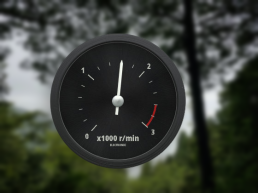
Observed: 1600 rpm
